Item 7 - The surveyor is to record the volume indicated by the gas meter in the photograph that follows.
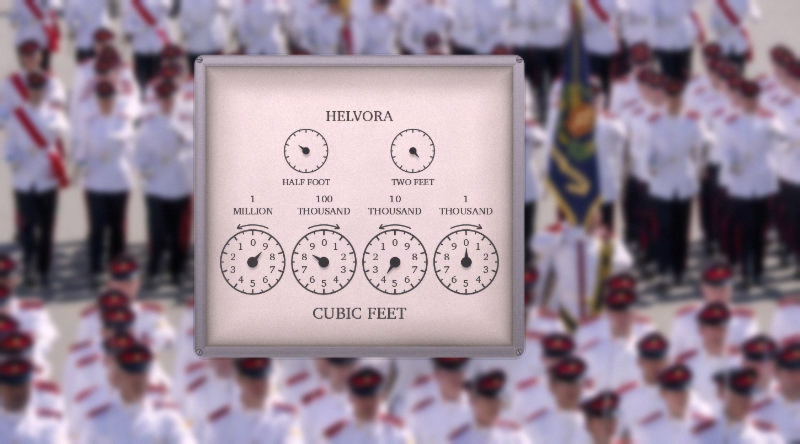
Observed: 884000 ft³
